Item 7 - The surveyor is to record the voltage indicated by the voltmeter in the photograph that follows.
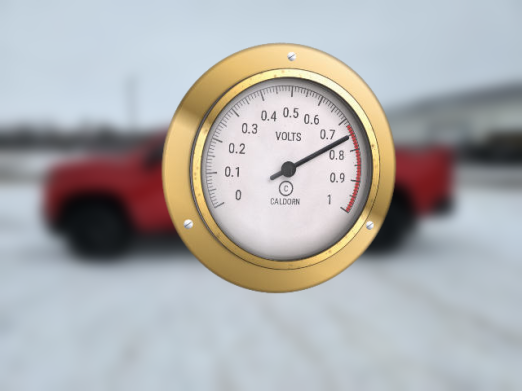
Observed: 0.75 V
